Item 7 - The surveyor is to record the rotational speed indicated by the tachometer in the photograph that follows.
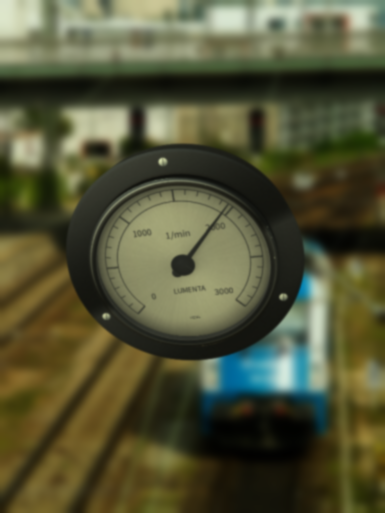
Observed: 1950 rpm
